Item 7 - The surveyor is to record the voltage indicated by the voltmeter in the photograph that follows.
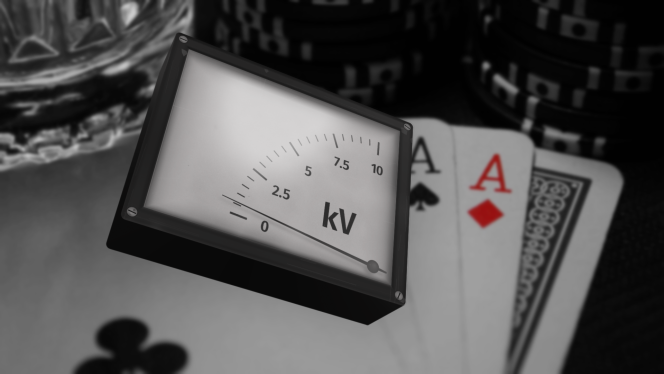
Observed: 0.5 kV
